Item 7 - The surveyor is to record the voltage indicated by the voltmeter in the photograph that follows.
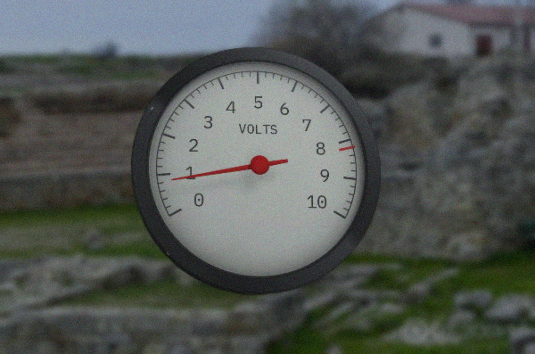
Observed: 0.8 V
